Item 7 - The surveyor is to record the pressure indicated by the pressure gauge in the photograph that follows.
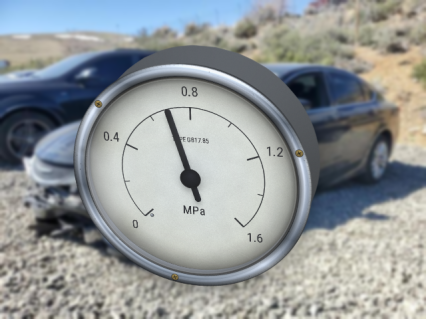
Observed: 0.7 MPa
